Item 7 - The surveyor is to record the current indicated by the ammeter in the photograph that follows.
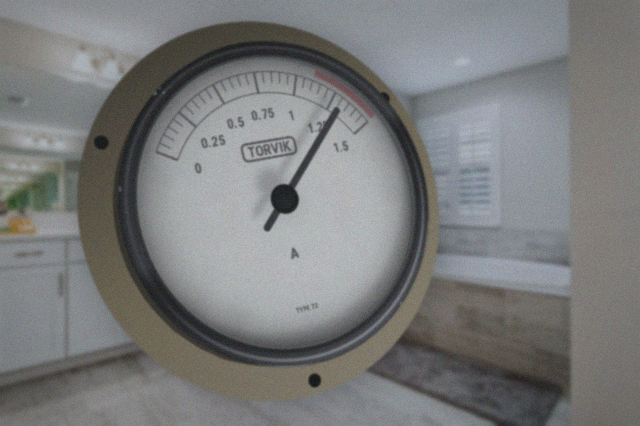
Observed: 1.3 A
